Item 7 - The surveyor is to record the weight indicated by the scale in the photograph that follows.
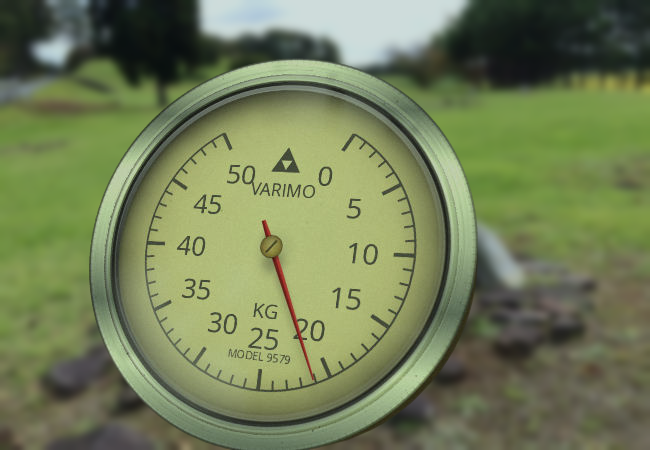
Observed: 21 kg
